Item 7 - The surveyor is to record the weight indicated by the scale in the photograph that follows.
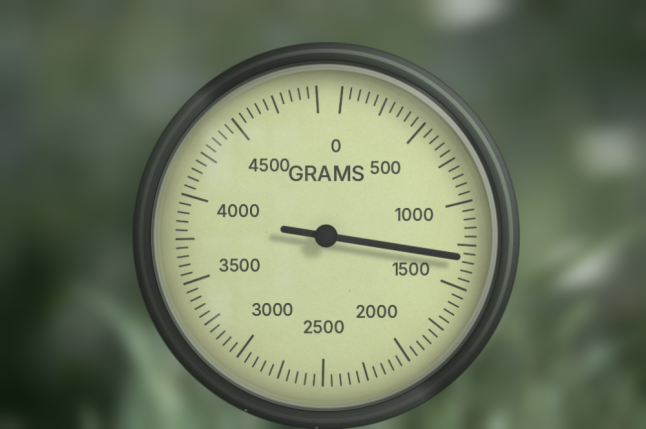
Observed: 1325 g
